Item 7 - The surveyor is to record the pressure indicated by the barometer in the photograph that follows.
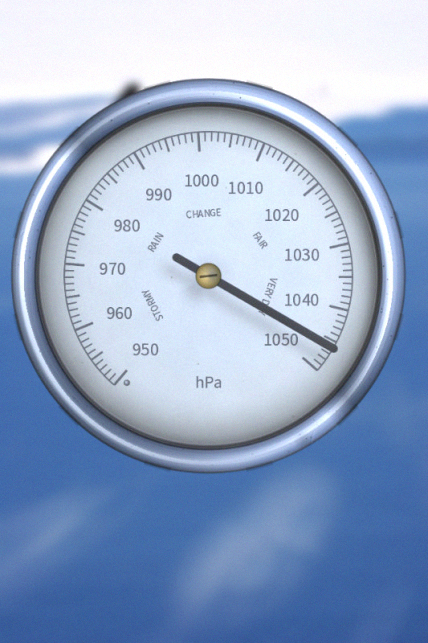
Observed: 1046 hPa
